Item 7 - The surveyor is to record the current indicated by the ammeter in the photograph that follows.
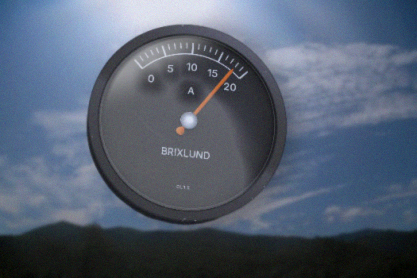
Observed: 18 A
